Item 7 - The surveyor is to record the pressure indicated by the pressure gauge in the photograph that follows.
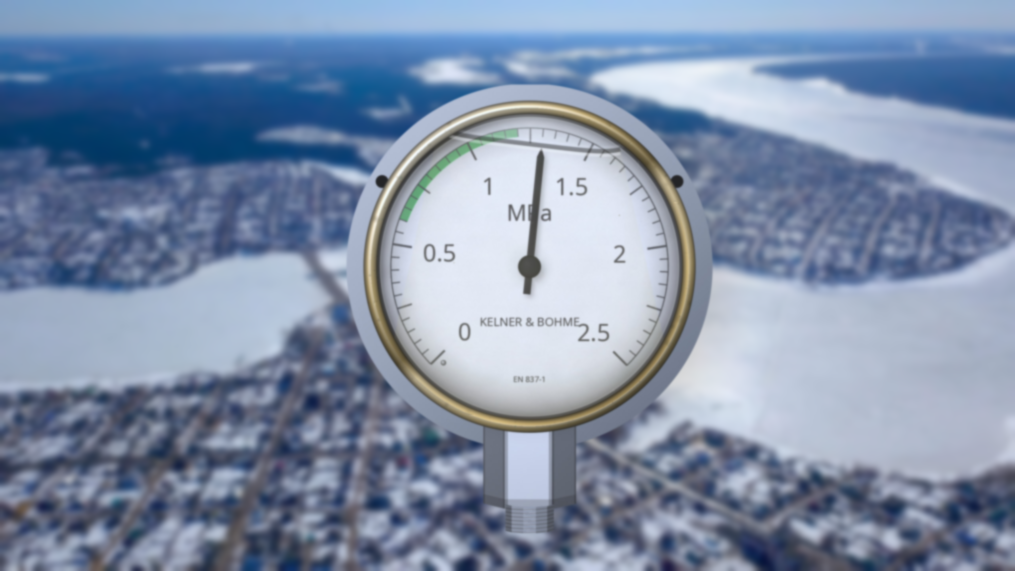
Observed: 1.3 MPa
